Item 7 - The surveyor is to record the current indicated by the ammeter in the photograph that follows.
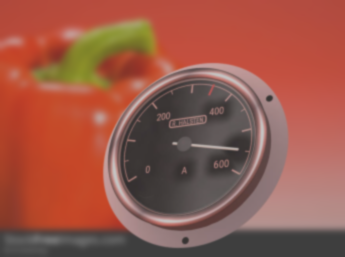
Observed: 550 A
